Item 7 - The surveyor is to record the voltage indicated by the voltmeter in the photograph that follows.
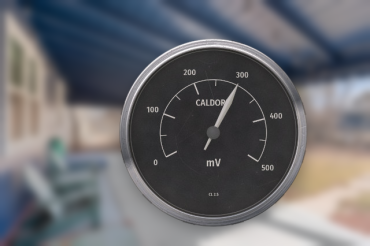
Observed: 300 mV
